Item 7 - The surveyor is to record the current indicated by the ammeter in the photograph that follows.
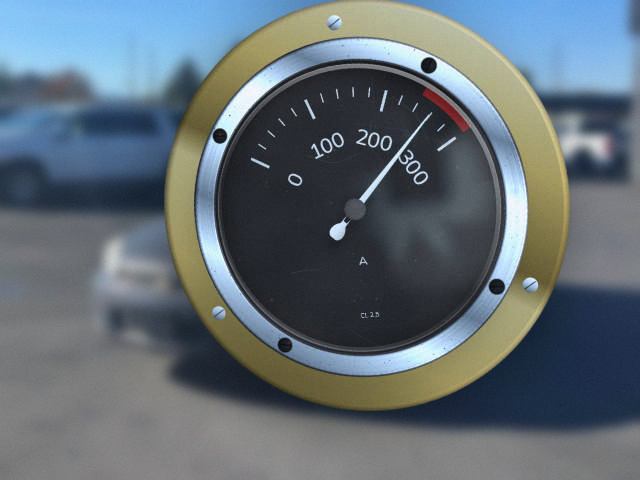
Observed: 260 A
